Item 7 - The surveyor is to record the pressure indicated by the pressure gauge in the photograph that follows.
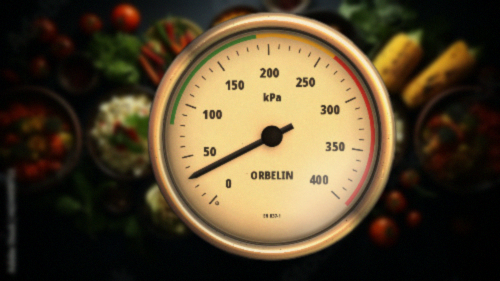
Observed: 30 kPa
